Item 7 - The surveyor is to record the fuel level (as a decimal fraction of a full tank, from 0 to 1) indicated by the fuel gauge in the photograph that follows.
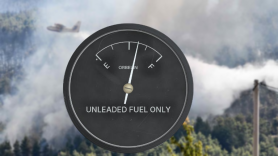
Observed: 0.625
